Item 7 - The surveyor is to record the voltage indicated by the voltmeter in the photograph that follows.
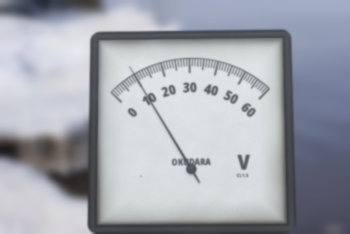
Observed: 10 V
